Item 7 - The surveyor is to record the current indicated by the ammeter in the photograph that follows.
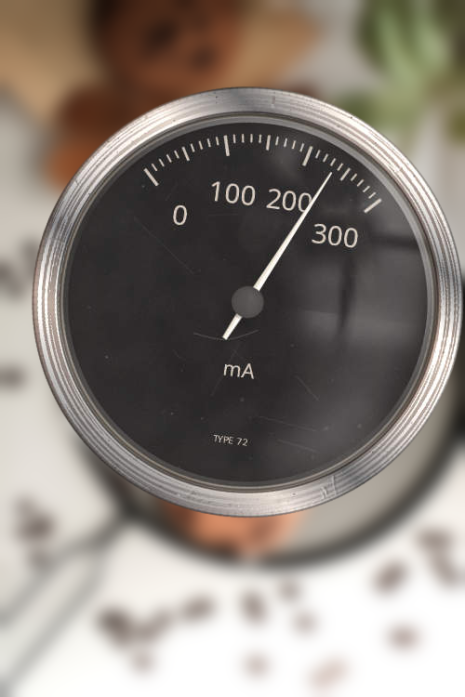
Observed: 235 mA
